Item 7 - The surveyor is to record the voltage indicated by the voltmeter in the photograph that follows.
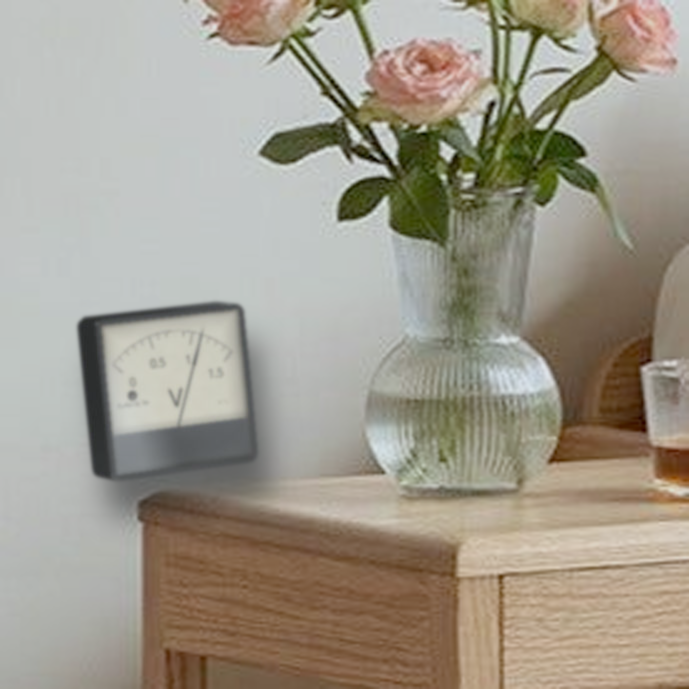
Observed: 1.1 V
